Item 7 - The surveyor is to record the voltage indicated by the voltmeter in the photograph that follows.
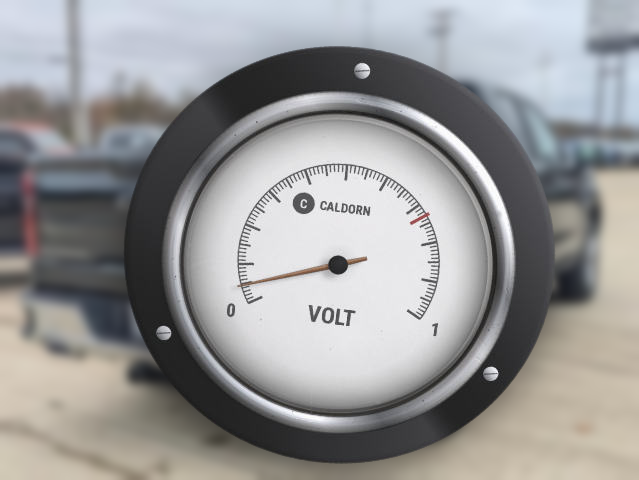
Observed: 0.05 V
